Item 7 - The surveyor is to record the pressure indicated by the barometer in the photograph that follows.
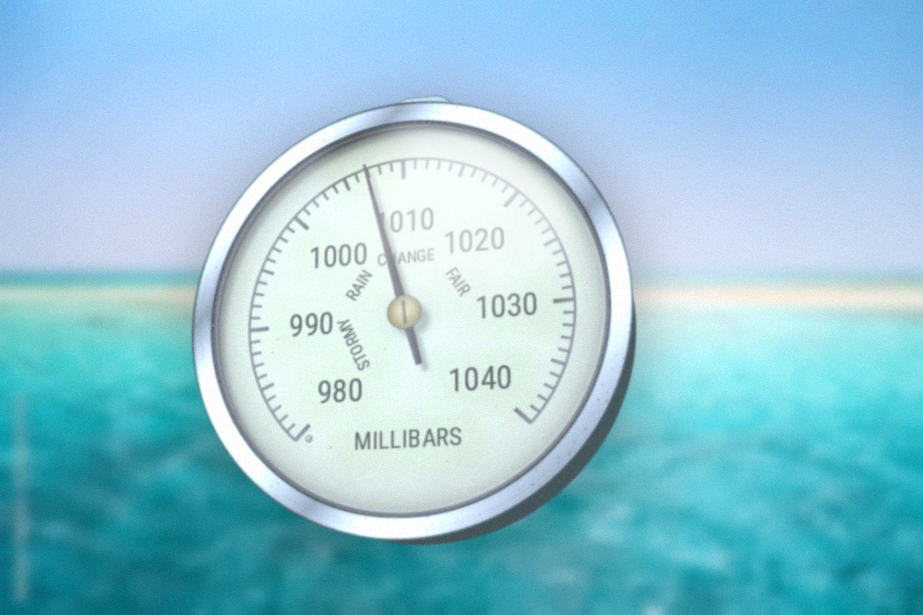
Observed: 1007 mbar
